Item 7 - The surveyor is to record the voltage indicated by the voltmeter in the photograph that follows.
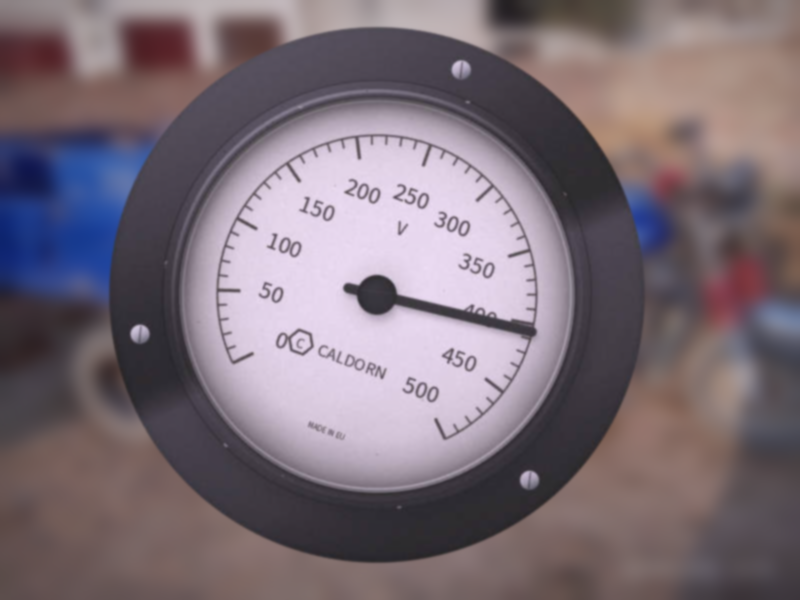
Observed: 405 V
